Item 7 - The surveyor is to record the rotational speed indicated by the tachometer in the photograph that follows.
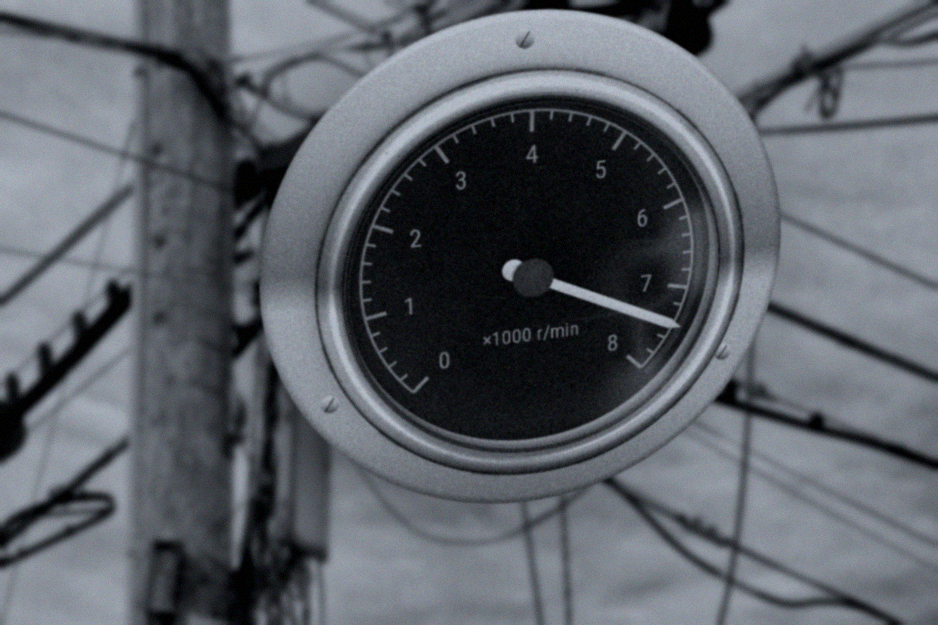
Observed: 7400 rpm
